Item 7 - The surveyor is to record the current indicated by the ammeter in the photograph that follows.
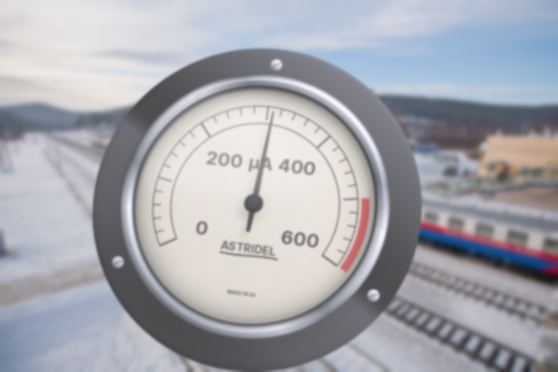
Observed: 310 µA
